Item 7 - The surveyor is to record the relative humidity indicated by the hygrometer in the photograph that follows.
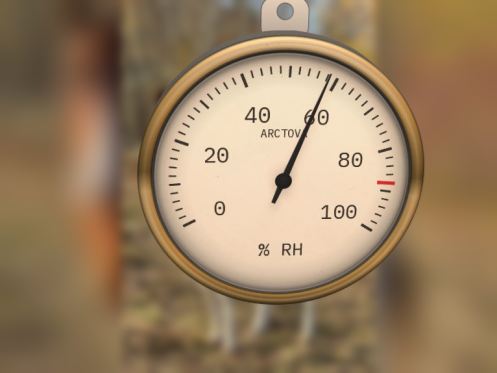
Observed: 58 %
